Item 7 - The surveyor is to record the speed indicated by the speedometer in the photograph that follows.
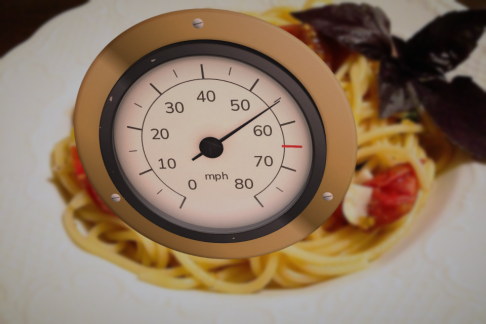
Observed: 55 mph
